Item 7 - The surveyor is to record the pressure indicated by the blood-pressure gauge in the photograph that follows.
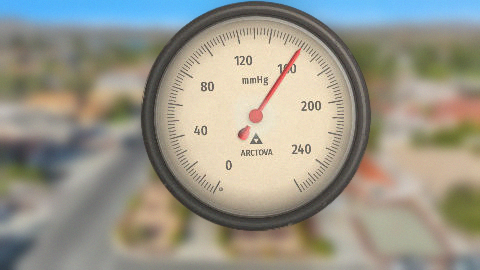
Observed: 160 mmHg
